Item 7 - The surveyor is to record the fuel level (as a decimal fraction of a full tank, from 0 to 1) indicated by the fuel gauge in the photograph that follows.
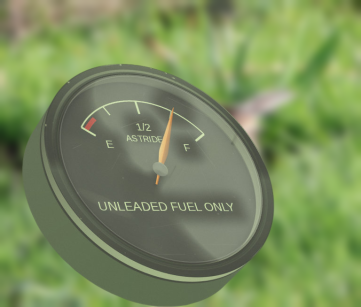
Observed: 0.75
